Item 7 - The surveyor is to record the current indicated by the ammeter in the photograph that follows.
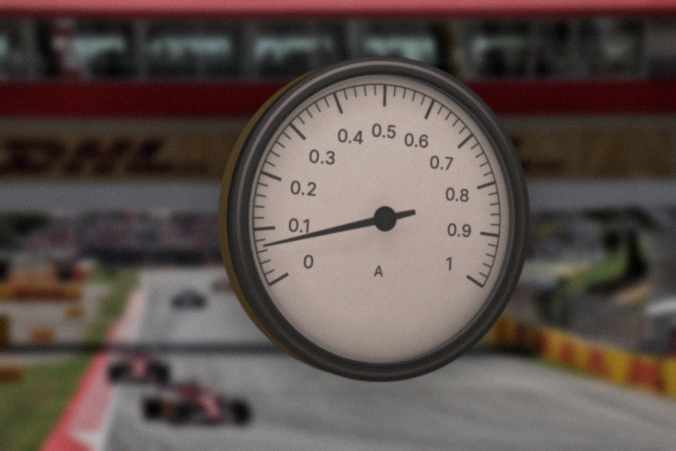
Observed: 0.07 A
